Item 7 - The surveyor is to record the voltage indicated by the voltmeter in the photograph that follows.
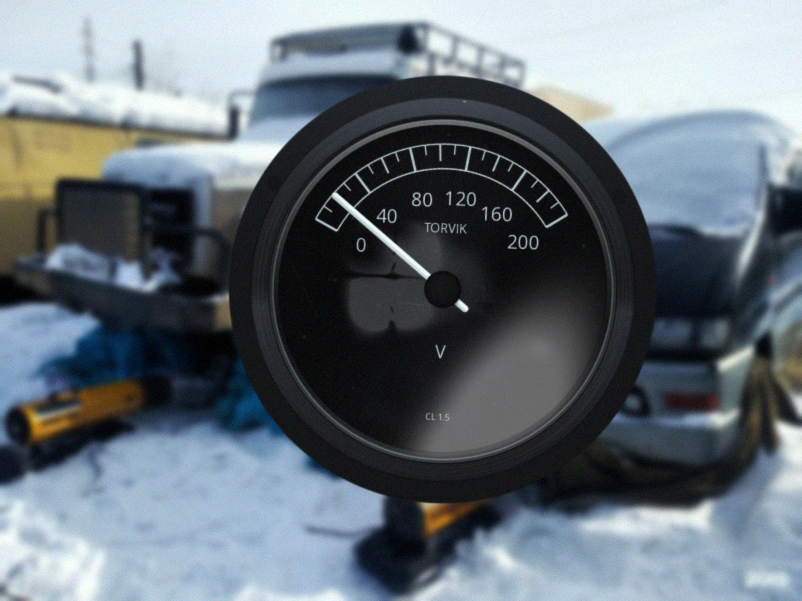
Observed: 20 V
